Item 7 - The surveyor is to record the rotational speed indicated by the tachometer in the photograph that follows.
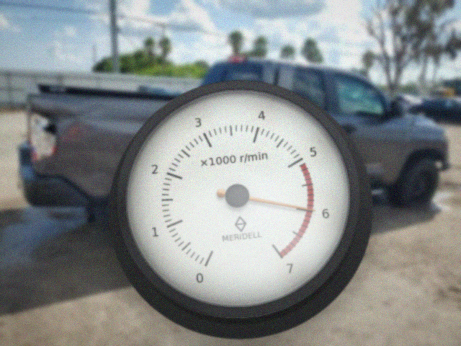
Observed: 6000 rpm
